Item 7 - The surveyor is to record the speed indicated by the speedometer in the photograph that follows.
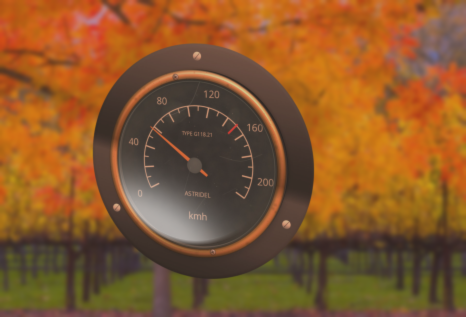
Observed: 60 km/h
